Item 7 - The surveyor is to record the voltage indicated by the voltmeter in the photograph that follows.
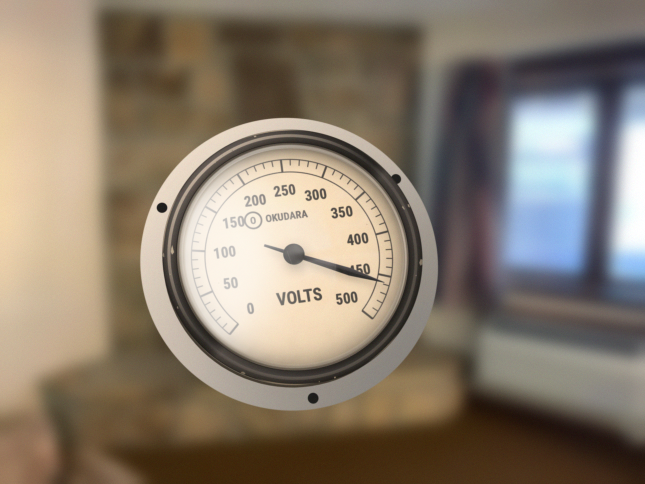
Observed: 460 V
